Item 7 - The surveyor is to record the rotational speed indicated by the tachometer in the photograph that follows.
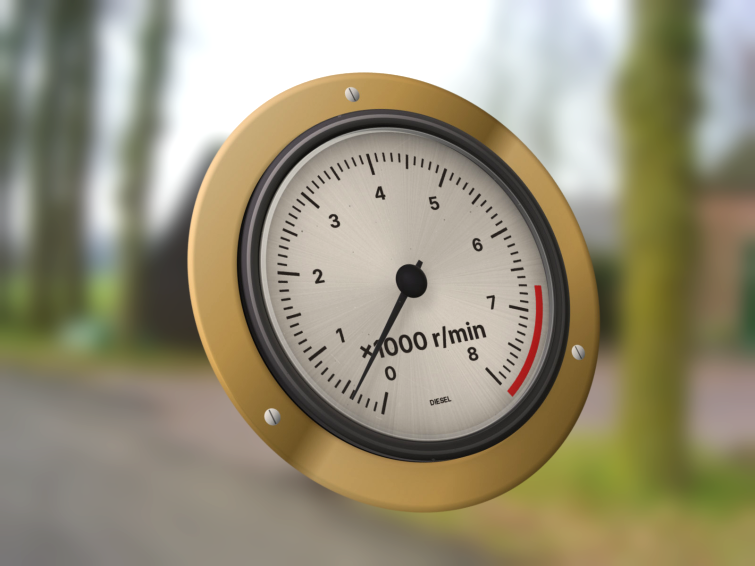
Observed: 400 rpm
